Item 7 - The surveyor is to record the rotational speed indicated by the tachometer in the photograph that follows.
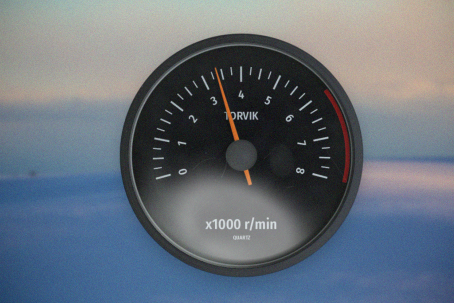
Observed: 3375 rpm
